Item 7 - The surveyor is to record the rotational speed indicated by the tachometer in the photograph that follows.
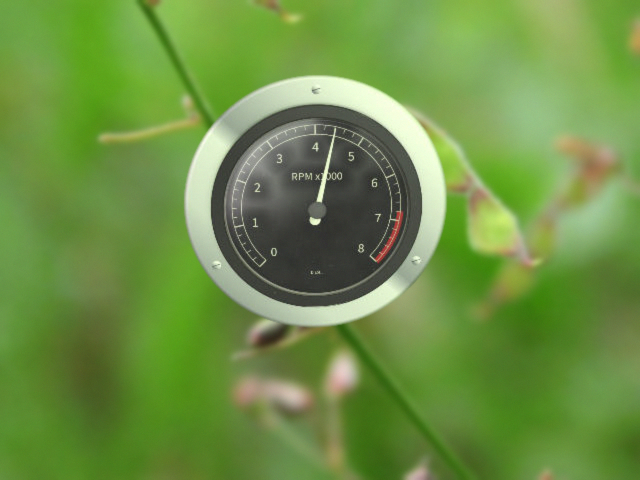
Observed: 4400 rpm
